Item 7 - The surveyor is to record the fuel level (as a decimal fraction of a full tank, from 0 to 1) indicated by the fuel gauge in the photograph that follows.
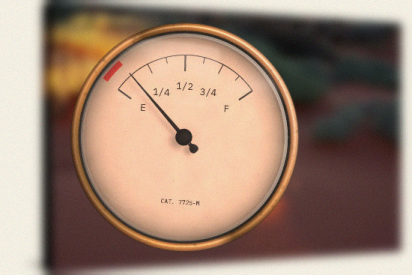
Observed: 0.125
